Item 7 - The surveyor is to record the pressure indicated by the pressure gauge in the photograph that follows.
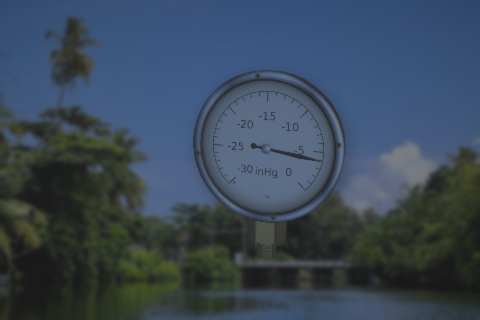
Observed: -4 inHg
